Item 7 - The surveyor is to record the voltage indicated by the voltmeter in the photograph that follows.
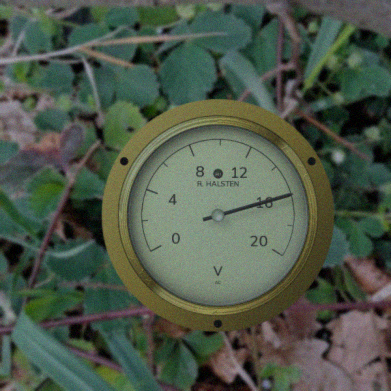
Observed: 16 V
